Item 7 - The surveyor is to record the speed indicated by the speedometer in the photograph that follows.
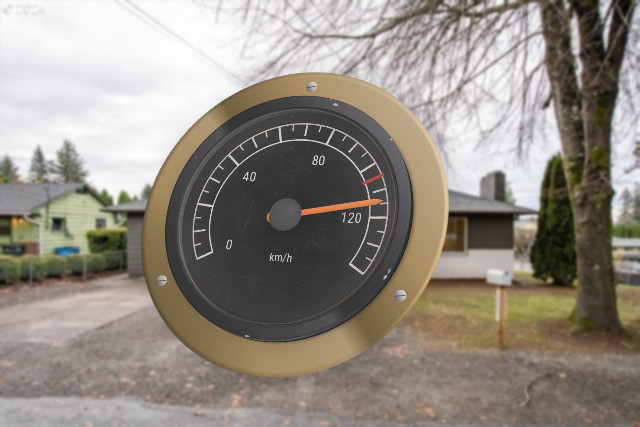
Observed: 115 km/h
